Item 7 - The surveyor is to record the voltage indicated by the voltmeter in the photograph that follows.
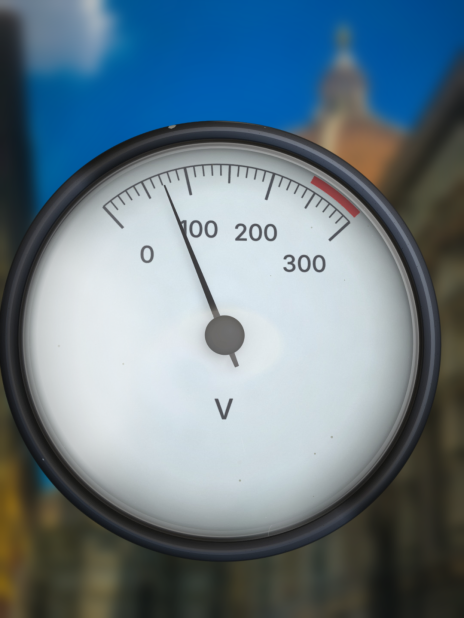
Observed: 70 V
